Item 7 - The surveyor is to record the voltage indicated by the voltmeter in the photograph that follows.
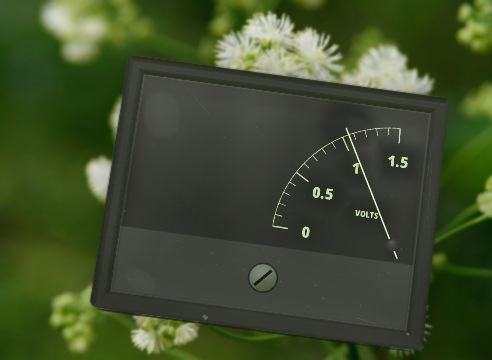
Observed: 1.05 V
